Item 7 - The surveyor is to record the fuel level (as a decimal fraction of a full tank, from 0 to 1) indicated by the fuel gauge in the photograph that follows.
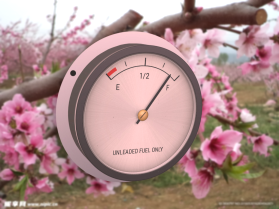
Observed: 0.875
